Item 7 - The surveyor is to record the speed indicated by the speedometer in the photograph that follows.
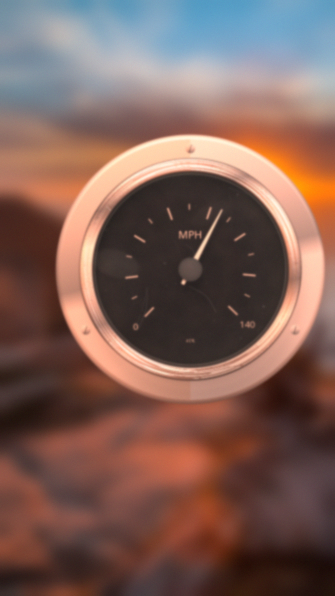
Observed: 85 mph
